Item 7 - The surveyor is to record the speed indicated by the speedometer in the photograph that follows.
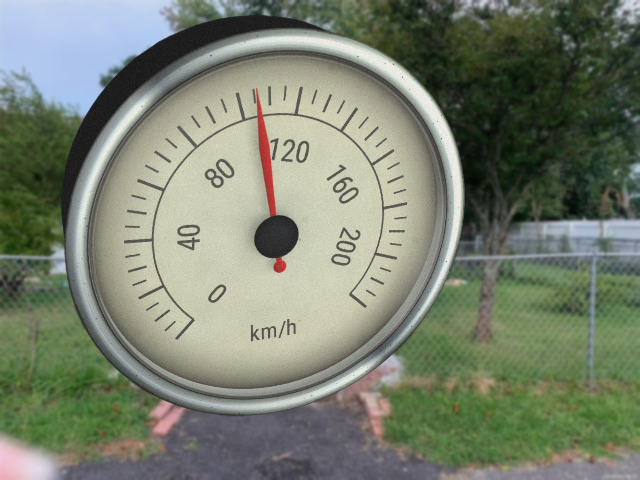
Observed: 105 km/h
